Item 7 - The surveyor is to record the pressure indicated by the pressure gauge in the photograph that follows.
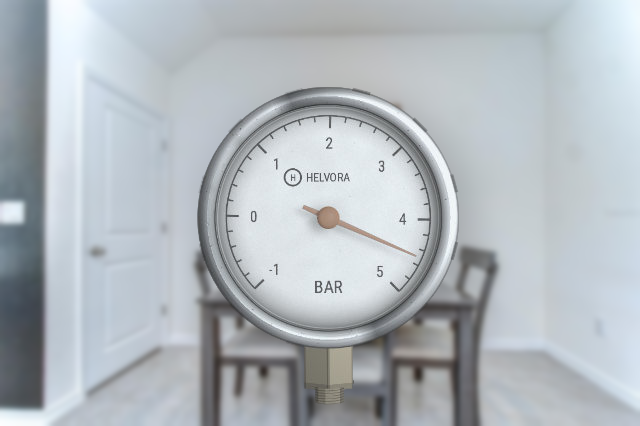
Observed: 4.5 bar
